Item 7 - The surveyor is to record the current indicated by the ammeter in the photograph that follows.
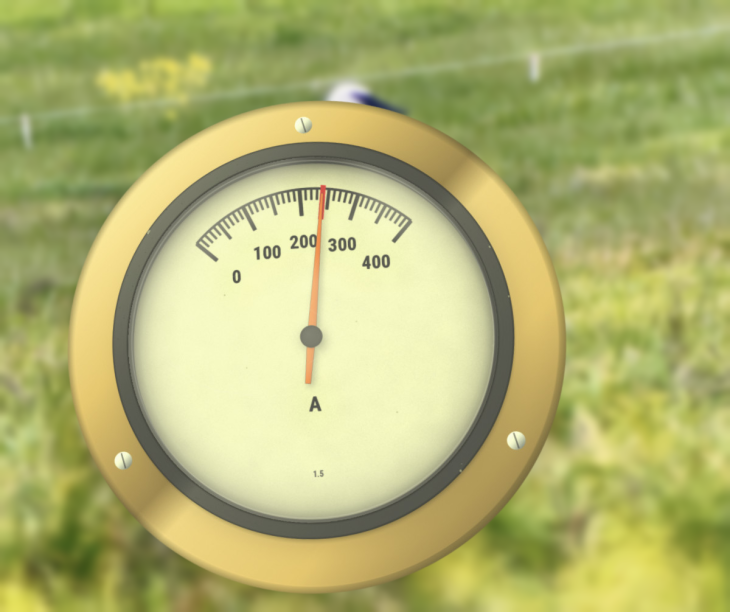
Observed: 240 A
